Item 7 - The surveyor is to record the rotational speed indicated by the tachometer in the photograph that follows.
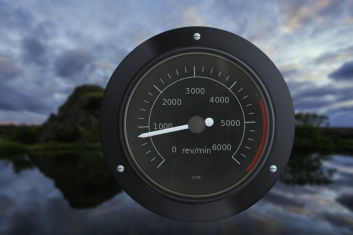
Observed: 800 rpm
